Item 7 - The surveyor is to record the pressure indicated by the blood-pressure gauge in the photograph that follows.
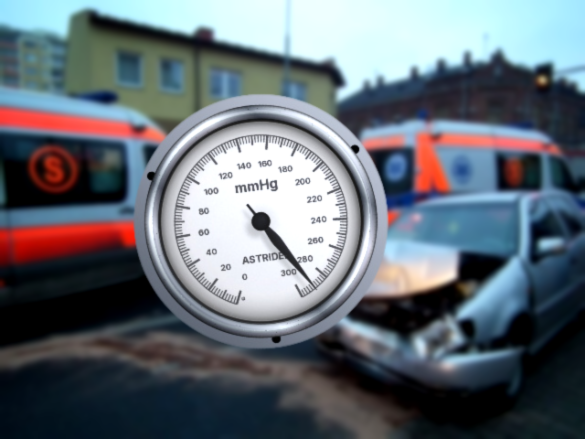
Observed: 290 mmHg
